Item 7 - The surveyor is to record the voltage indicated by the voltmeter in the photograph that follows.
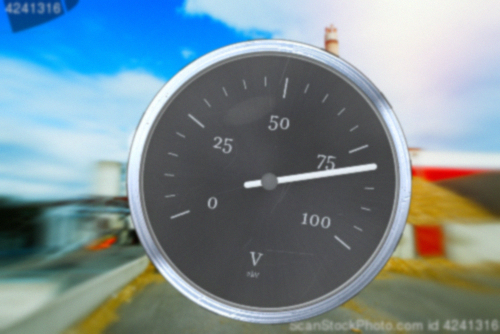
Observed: 80 V
